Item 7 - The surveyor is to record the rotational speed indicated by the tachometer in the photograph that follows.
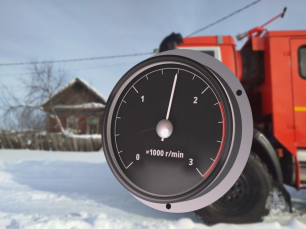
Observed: 1600 rpm
